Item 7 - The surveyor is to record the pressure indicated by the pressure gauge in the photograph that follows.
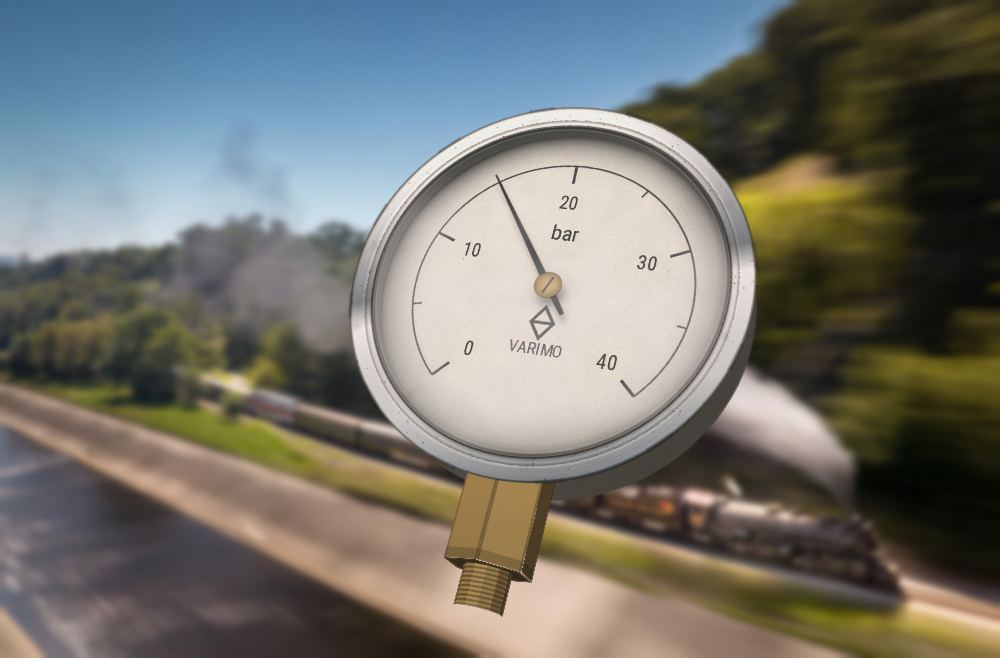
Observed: 15 bar
